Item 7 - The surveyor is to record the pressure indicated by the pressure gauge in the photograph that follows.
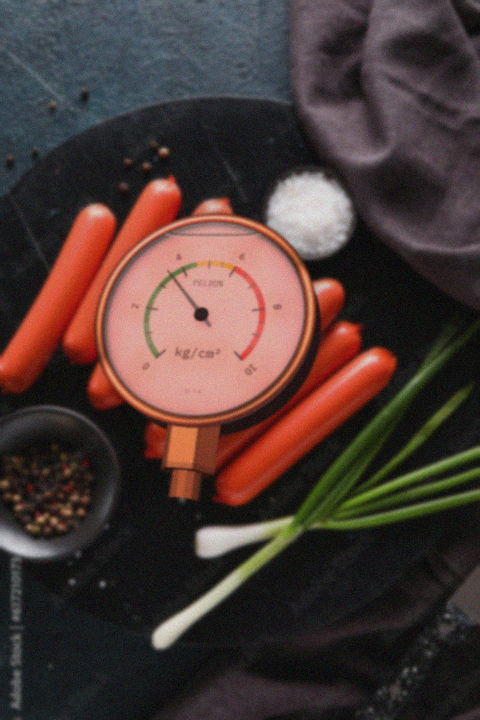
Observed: 3.5 kg/cm²
